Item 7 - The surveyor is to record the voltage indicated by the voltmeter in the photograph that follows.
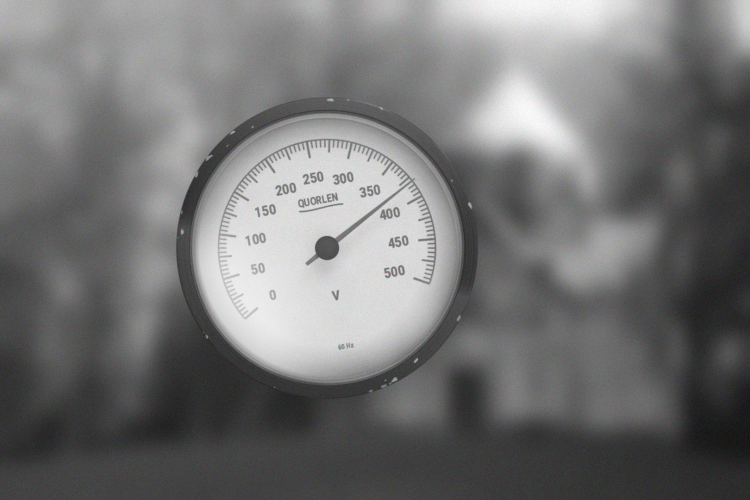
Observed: 380 V
